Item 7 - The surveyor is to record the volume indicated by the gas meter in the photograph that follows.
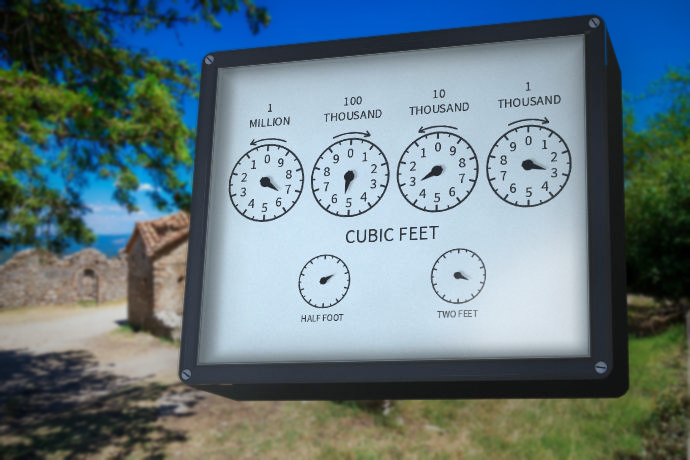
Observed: 653300 ft³
